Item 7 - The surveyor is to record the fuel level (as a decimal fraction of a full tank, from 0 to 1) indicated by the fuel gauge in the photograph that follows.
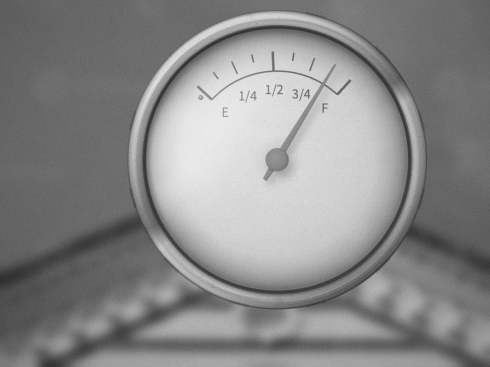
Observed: 0.875
